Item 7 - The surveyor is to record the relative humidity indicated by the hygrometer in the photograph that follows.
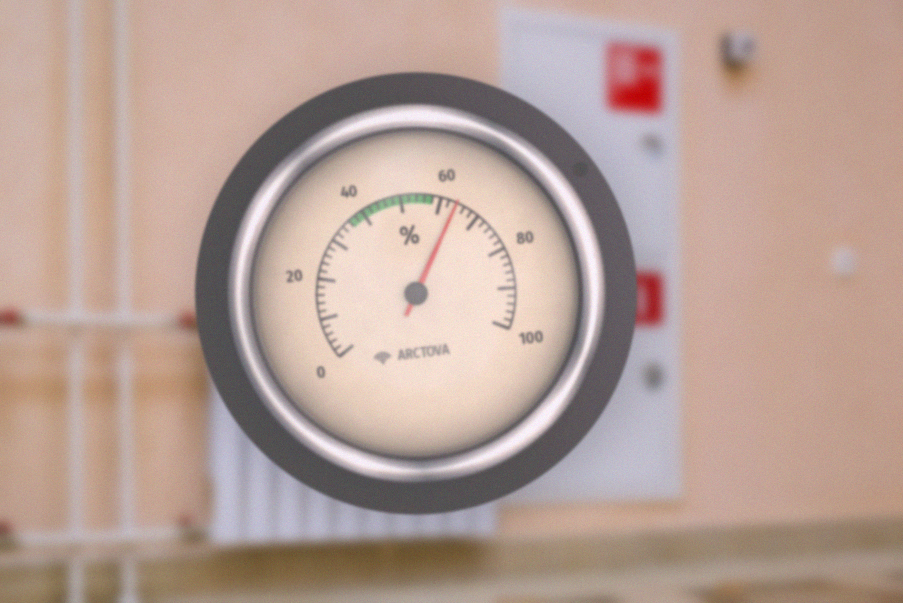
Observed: 64 %
